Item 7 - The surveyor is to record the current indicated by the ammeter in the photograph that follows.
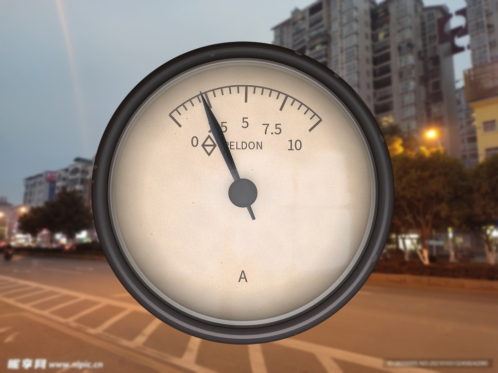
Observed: 2.25 A
